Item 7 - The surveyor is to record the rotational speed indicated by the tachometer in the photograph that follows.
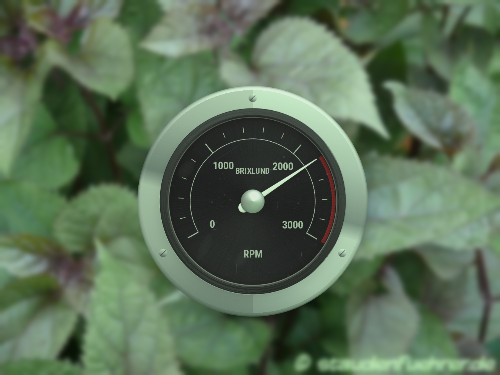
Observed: 2200 rpm
